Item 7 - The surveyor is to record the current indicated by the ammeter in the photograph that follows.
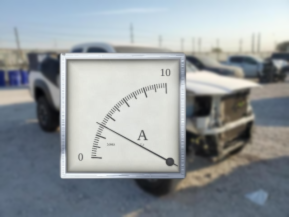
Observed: 3 A
